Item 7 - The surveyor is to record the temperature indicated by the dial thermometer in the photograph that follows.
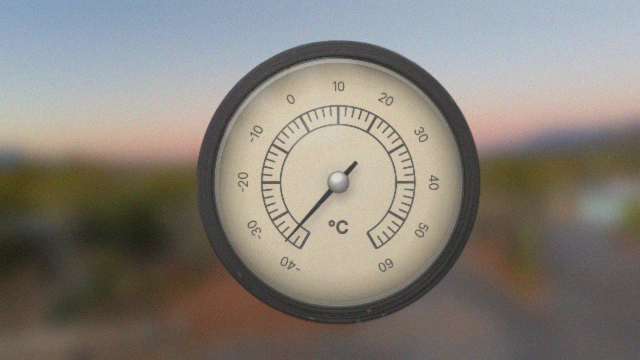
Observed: -36 °C
